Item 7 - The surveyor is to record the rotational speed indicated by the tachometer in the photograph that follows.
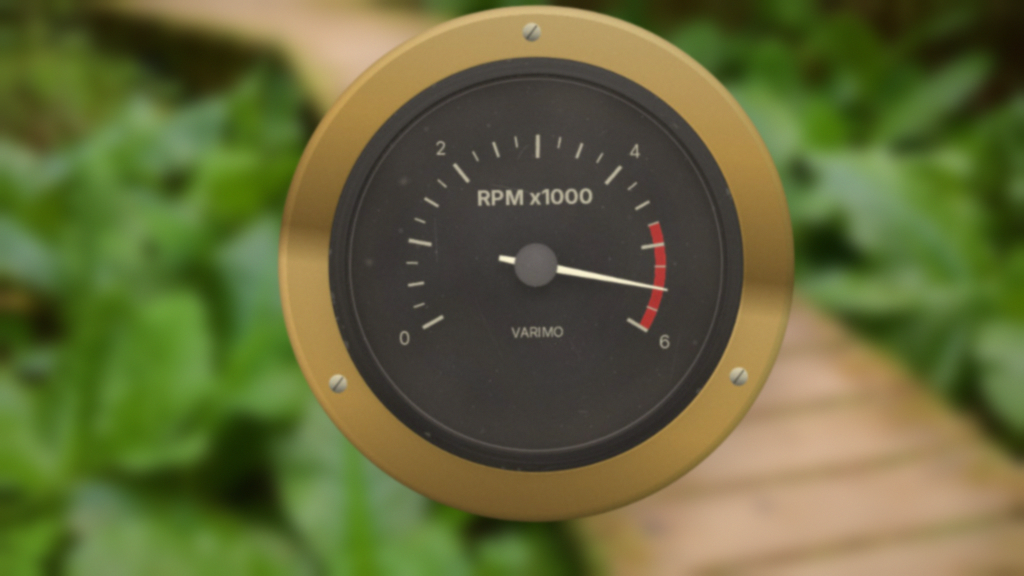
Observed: 5500 rpm
